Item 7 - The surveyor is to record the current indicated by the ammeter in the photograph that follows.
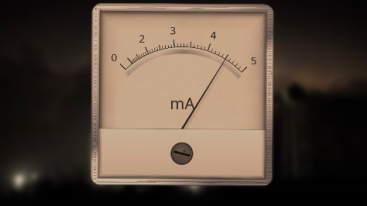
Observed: 4.5 mA
